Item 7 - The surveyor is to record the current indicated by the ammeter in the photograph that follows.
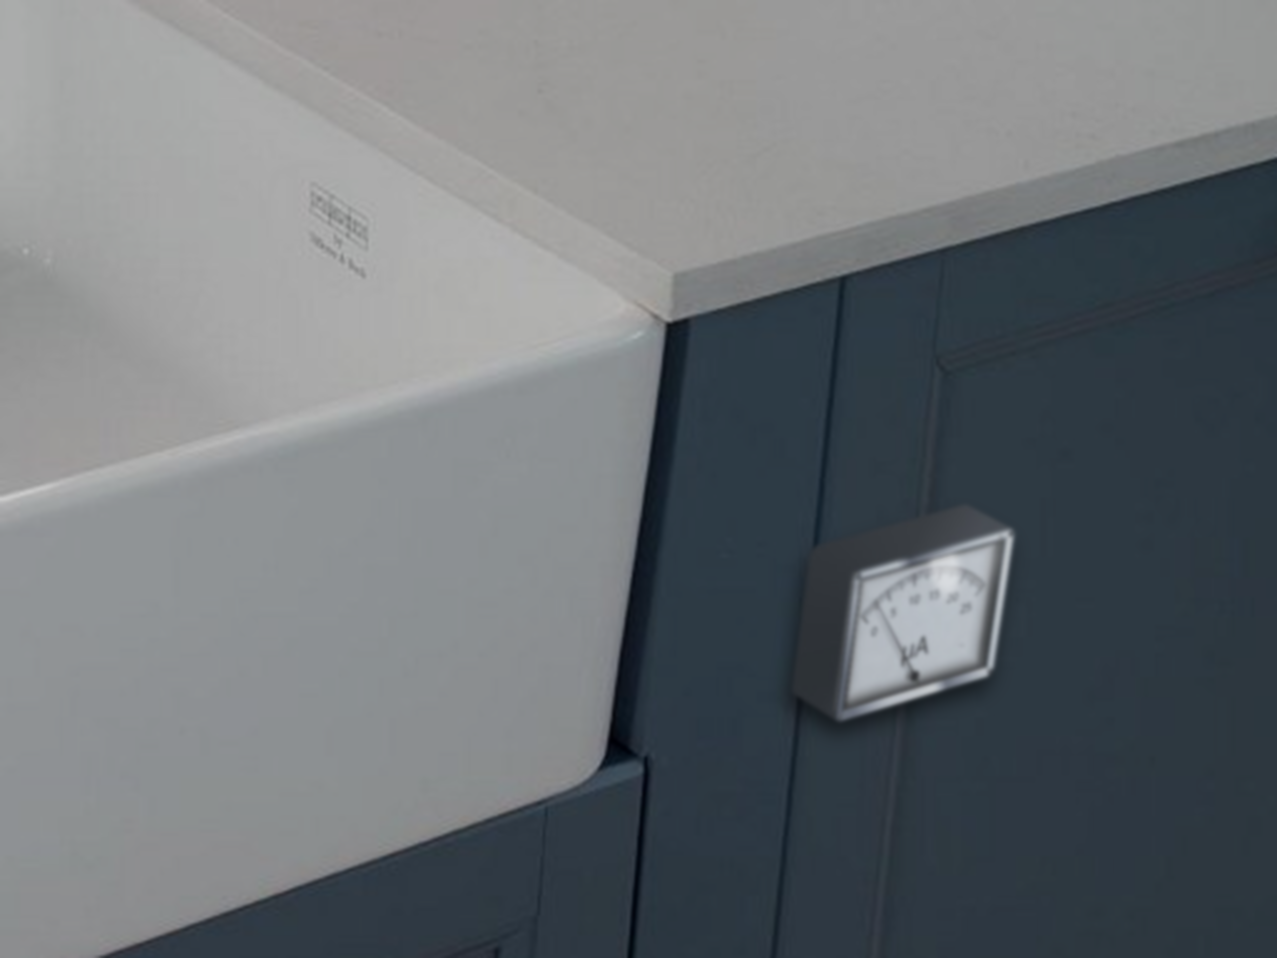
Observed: 2.5 µA
